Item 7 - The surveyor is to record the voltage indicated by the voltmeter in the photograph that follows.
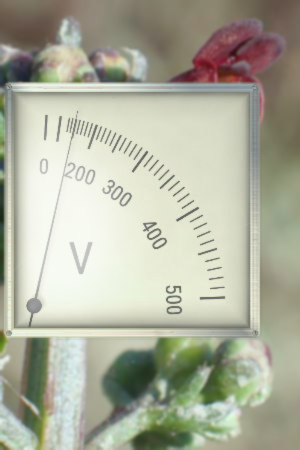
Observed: 150 V
